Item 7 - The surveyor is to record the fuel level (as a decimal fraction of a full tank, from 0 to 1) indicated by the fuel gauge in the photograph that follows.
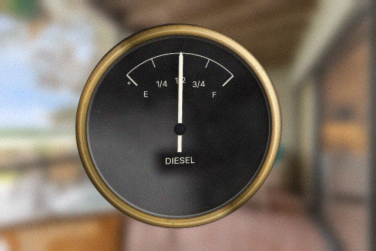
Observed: 0.5
